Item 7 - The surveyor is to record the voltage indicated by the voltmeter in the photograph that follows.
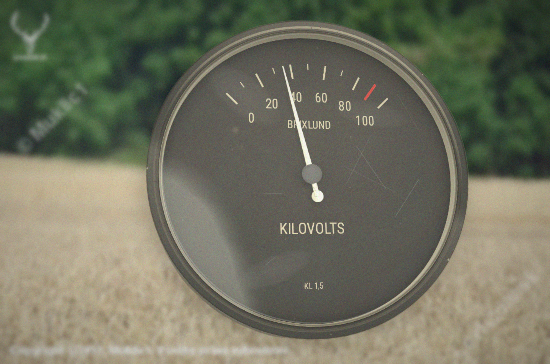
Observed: 35 kV
